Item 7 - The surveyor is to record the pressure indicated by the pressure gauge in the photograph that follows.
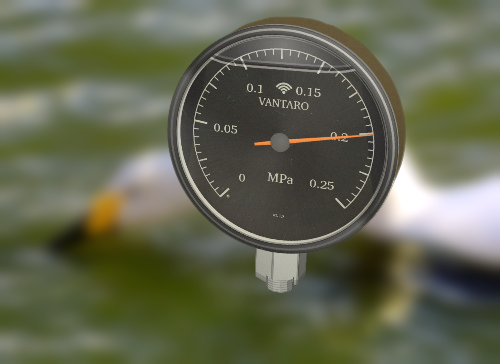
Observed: 0.2 MPa
